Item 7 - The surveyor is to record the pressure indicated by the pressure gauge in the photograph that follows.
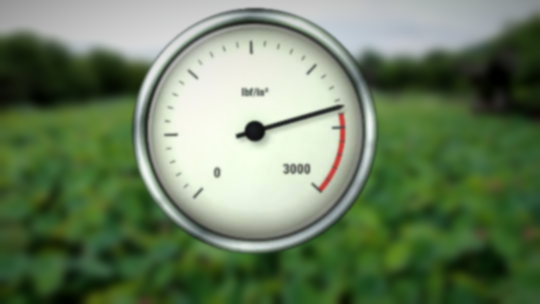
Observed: 2350 psi
